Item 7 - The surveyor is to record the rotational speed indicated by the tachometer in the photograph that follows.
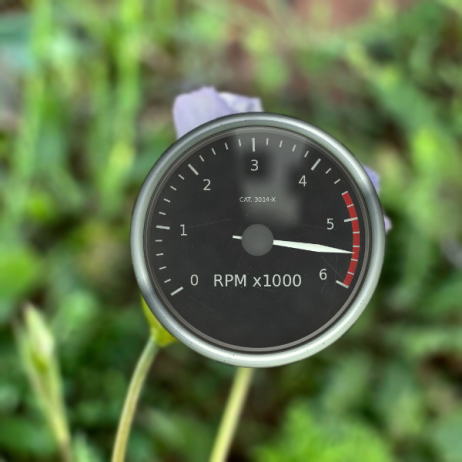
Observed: 5500 rpm
